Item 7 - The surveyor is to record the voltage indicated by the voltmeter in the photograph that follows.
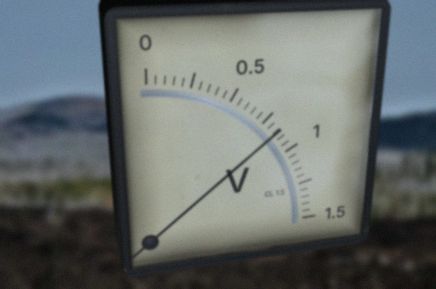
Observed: 0.85 V
